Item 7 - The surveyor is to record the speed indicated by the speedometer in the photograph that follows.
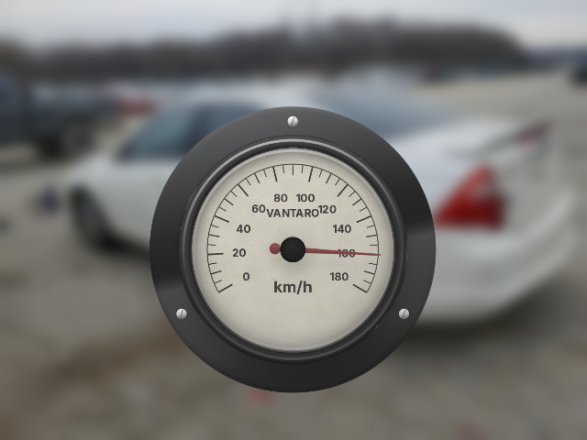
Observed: 160 km/h
